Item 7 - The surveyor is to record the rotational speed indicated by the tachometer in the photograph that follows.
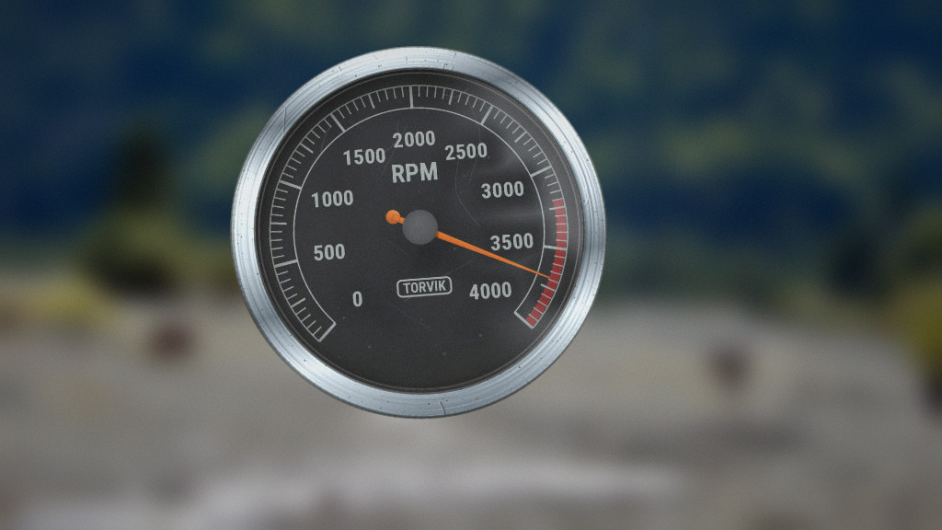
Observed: 3700 rpm
